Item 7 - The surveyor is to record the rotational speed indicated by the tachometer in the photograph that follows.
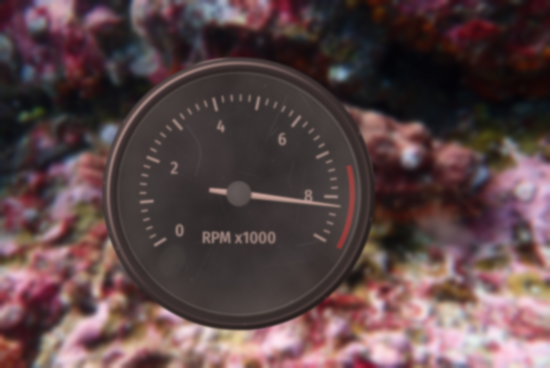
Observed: 8200 rpm
